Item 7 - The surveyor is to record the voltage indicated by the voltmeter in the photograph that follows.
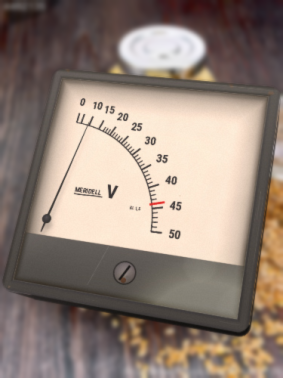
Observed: 10 V
